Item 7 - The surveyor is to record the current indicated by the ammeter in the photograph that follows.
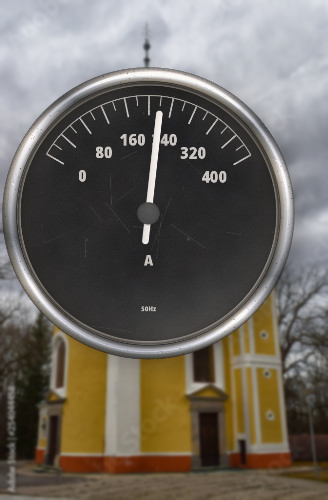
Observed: 220 A
